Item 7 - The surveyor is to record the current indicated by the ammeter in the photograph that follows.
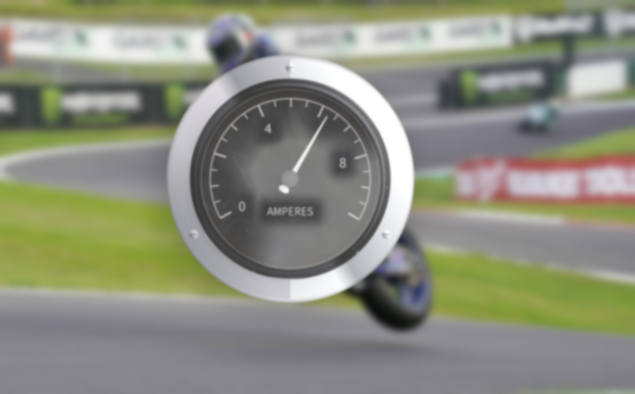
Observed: 6.25 A
